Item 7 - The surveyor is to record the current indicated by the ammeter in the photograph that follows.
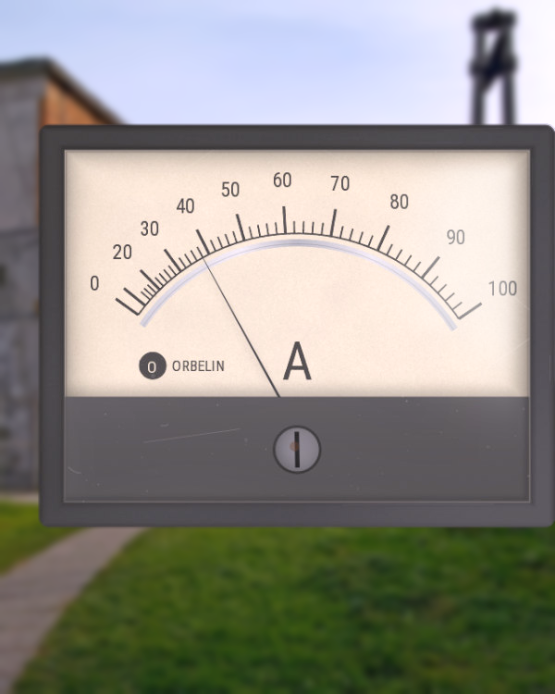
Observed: 38 A
